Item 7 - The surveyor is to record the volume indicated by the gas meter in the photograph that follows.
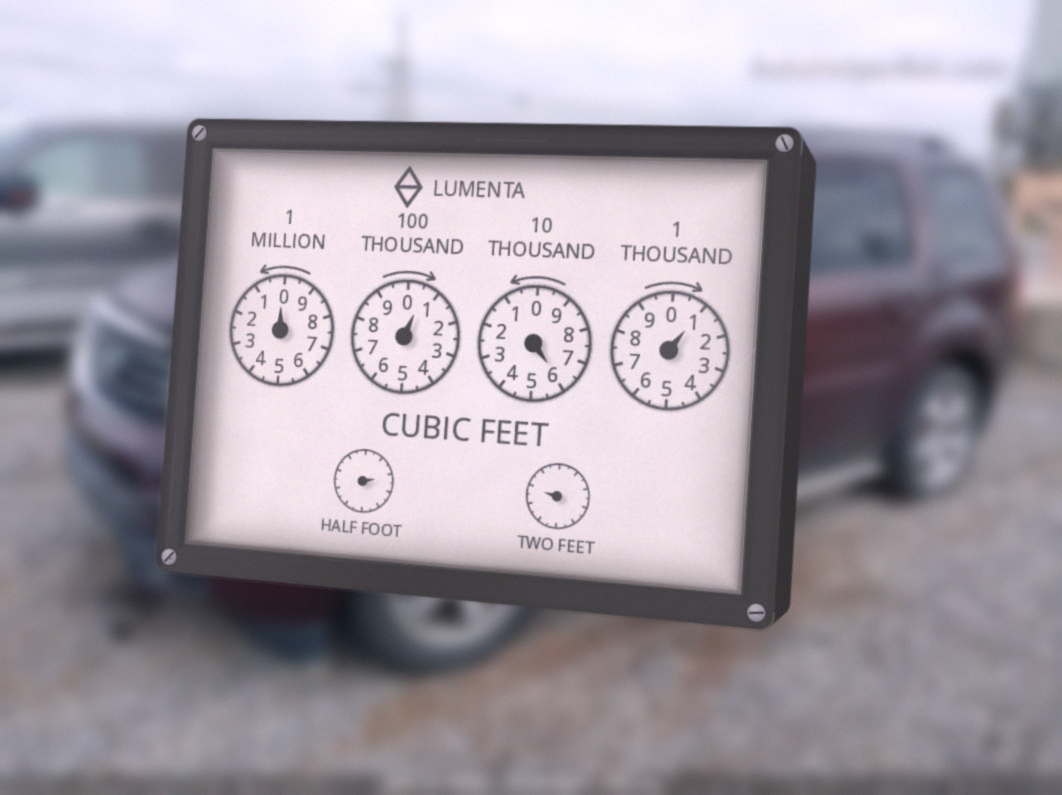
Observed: 6100 ft³
